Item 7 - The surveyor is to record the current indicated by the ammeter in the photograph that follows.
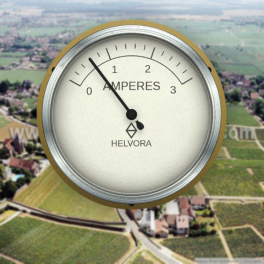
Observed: 0.6 A
